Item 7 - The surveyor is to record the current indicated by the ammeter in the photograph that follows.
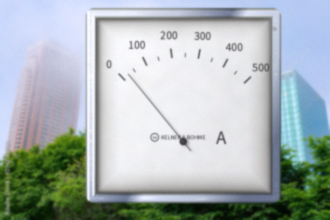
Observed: 25 A
